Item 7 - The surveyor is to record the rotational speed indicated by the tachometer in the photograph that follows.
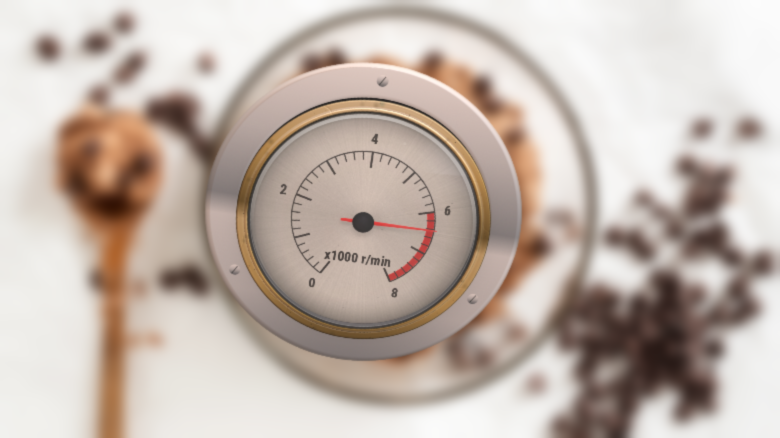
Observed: 6400 rpm
